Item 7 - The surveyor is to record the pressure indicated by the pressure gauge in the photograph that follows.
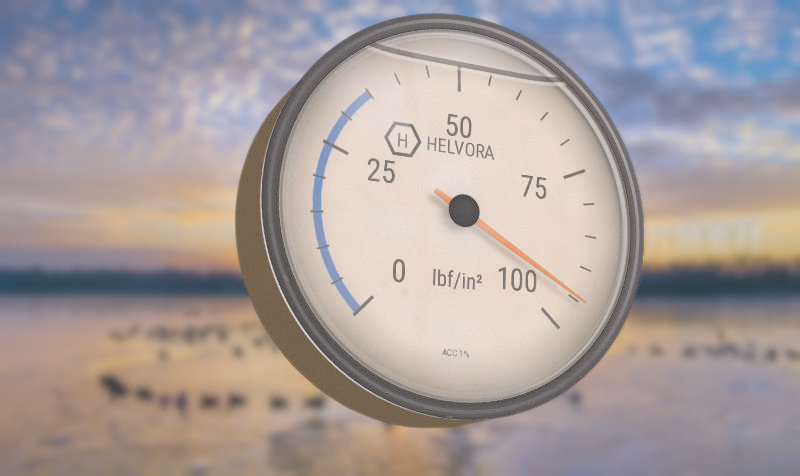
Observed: 95 psi
